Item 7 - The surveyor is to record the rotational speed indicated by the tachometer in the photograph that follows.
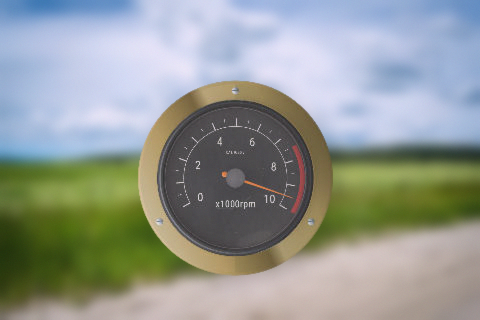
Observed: 9500 rpm
